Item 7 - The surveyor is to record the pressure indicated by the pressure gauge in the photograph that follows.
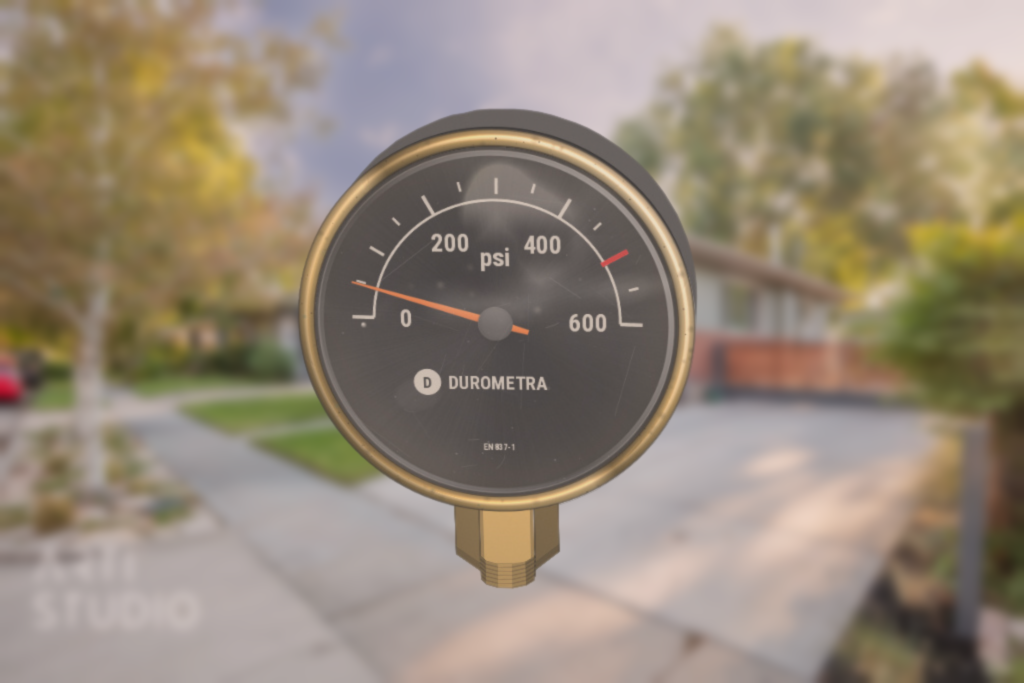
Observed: 50 psi
